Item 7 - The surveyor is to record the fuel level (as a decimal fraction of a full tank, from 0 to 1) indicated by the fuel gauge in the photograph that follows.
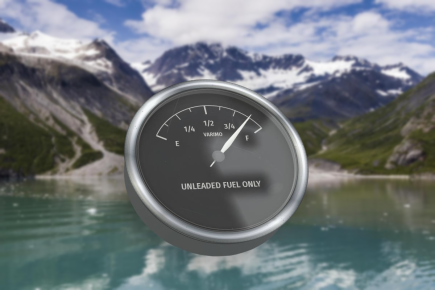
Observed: 0.875
